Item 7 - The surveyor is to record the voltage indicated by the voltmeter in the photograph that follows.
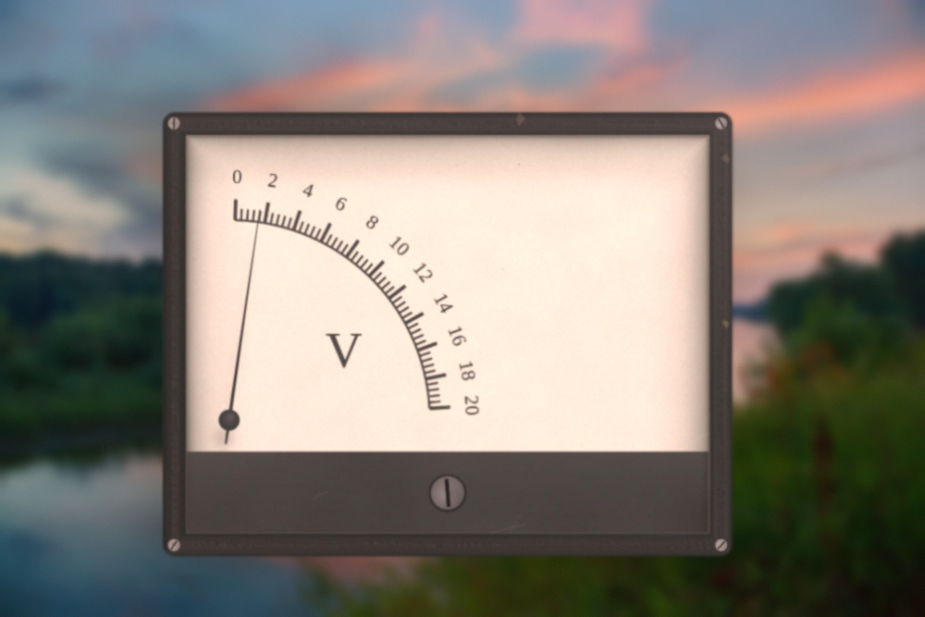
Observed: 1.6 V
